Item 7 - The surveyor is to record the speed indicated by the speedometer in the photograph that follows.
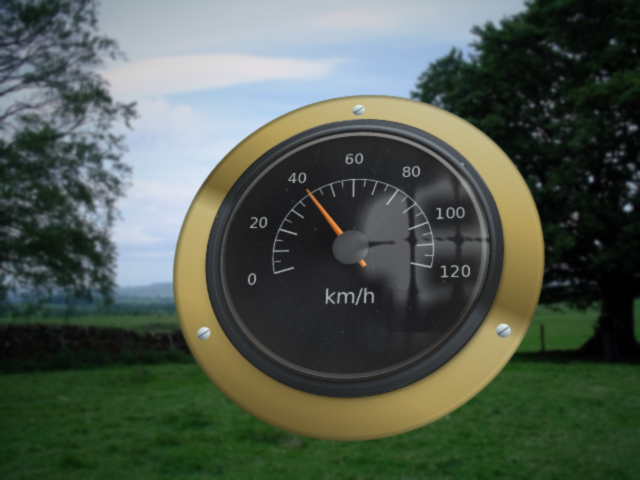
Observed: 40 km/h
